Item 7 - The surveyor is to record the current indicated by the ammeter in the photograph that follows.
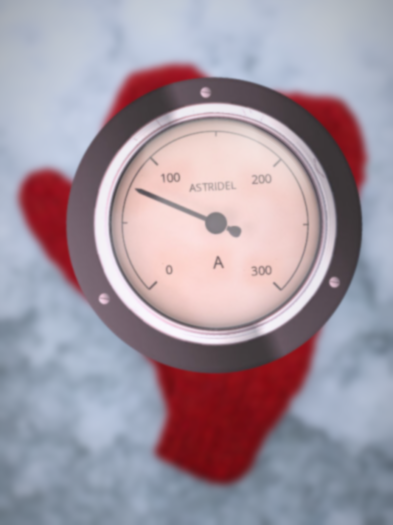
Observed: 75 A
